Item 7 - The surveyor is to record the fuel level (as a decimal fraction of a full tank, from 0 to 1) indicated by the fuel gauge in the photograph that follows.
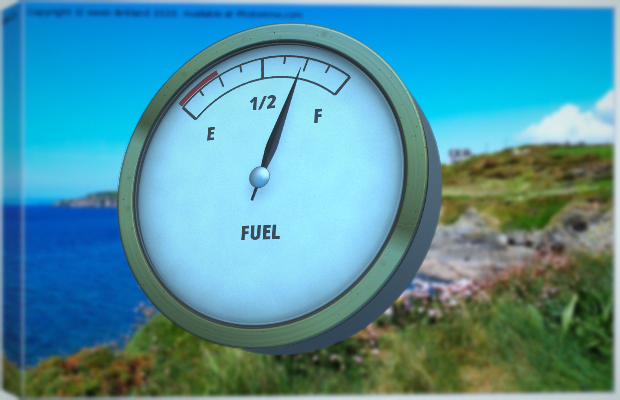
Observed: 0.75
